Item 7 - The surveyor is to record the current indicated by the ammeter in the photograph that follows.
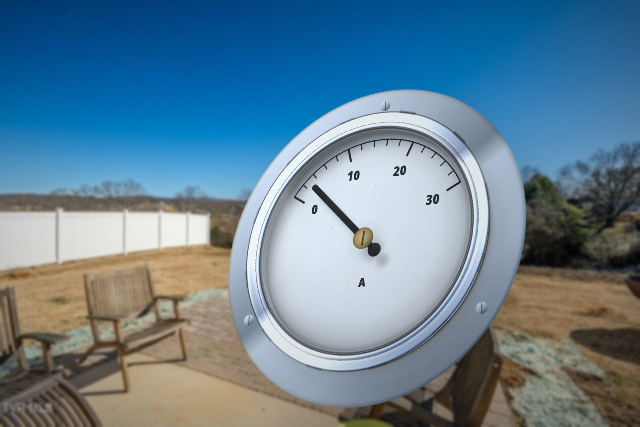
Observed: 3 A
